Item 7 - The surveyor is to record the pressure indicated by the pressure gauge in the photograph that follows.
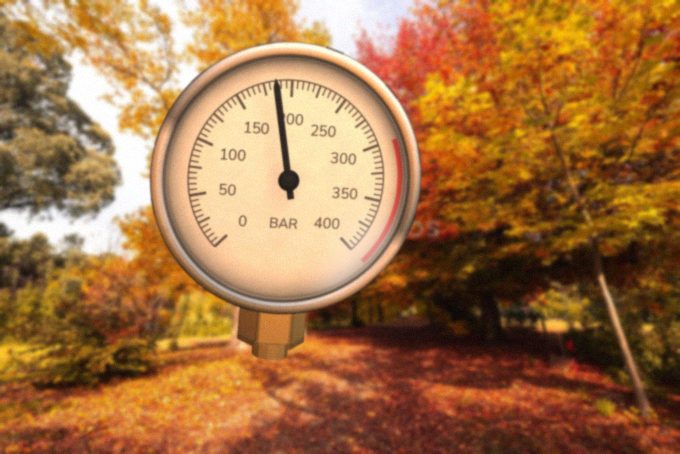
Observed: 185 bar
